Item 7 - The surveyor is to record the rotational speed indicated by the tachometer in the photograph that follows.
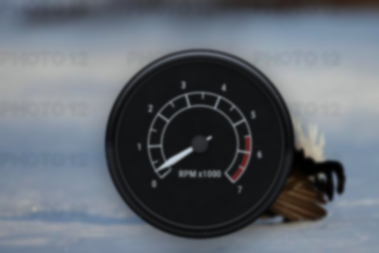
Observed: 250 rpm
